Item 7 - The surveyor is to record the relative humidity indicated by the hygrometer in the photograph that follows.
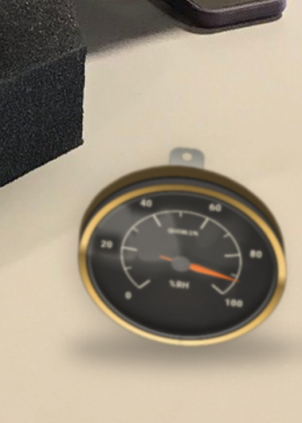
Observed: 90 %
